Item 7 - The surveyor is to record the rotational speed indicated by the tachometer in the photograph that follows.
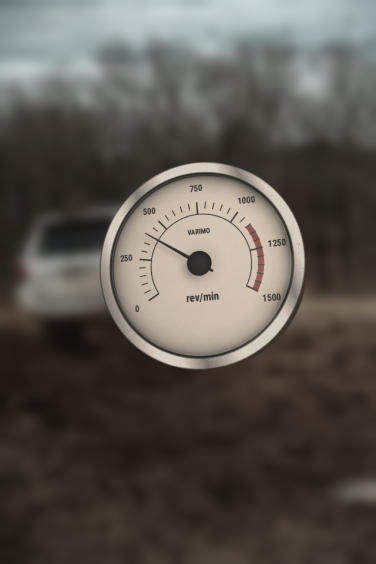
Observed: 400 rpm
